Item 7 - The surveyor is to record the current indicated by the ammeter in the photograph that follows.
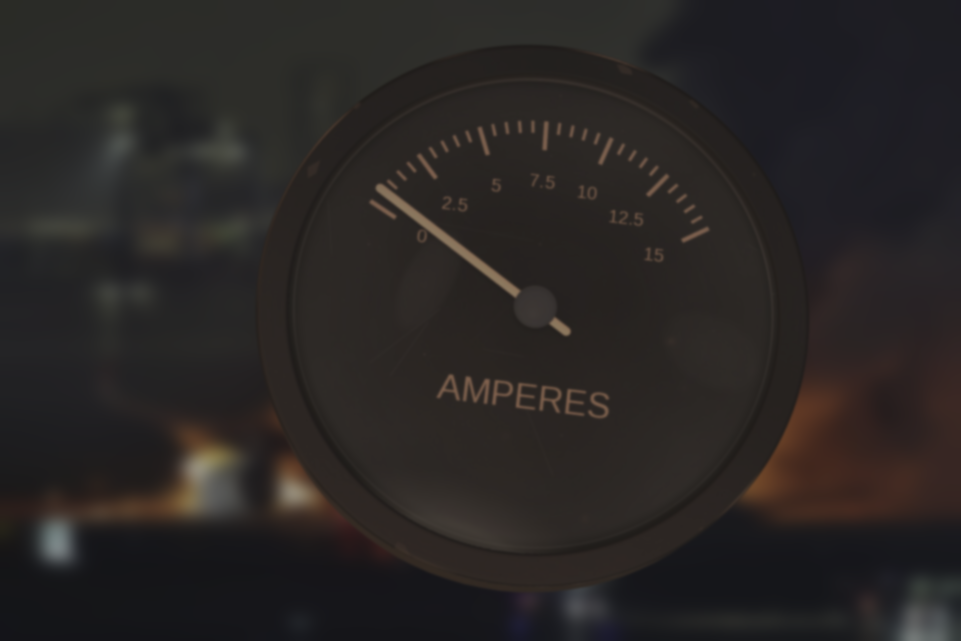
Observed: 0.5 A
